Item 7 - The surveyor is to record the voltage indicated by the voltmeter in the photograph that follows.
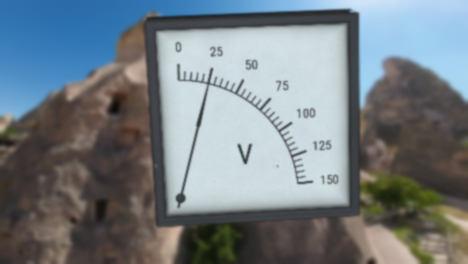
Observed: 25 V
